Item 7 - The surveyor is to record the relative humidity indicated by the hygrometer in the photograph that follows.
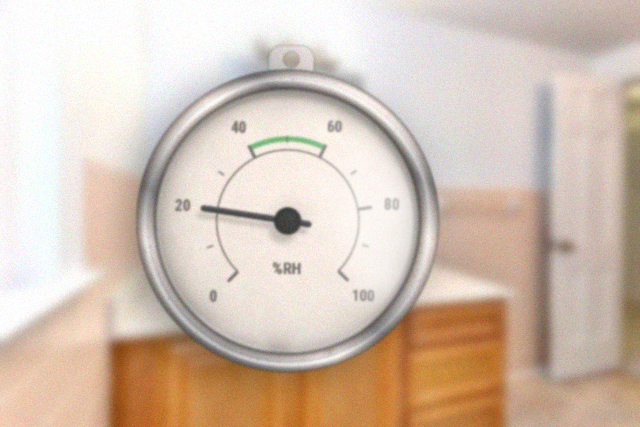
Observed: 20 %
